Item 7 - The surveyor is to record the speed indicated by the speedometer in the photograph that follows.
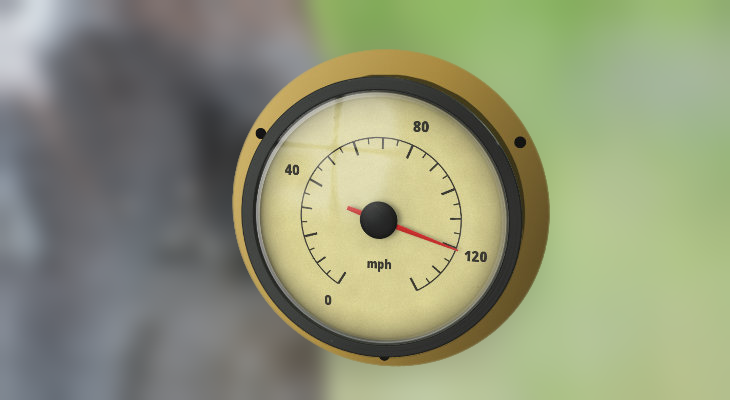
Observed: 120 mph
